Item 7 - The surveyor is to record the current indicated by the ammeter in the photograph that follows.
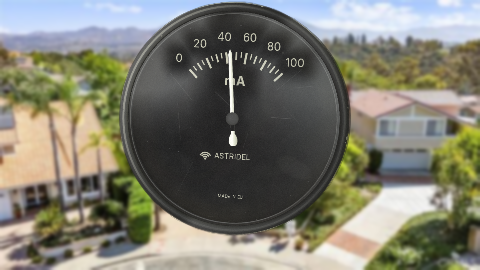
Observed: 45 mA
